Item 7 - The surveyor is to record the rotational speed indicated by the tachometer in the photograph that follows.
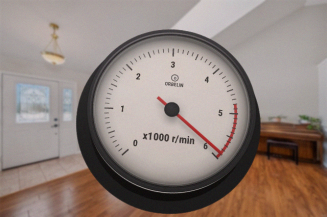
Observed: 5900 rpm
